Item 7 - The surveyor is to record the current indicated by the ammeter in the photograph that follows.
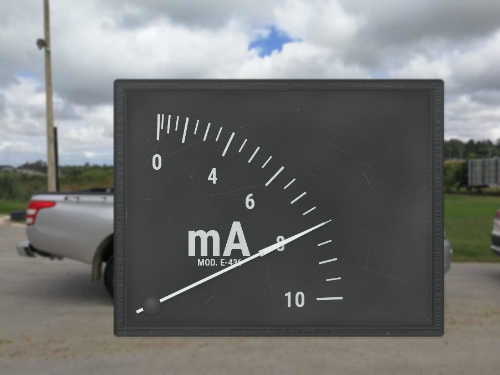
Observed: 8 mA
